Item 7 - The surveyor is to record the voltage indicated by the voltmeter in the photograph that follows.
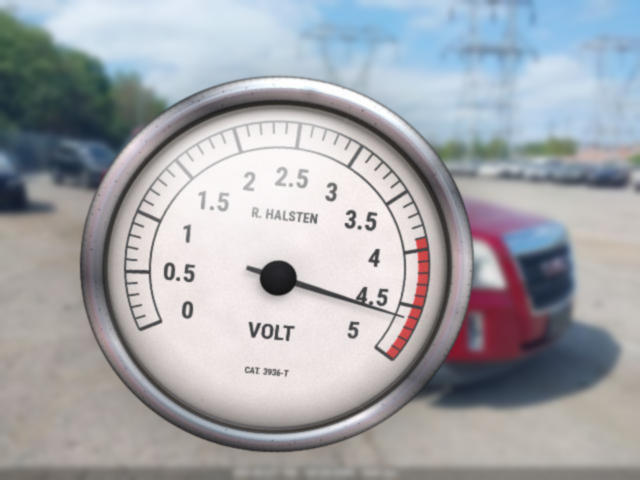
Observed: 4.6 V
